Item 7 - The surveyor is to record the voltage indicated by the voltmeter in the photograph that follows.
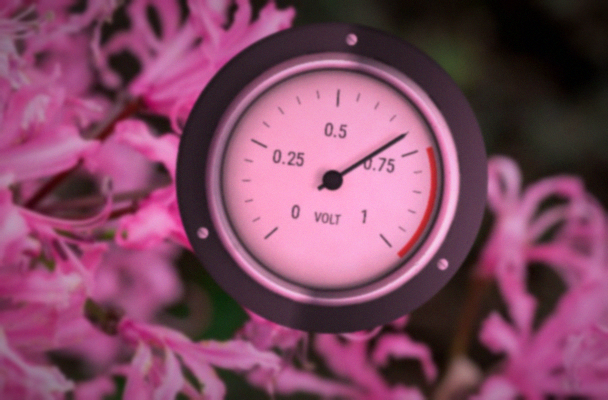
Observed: 0.7 V
